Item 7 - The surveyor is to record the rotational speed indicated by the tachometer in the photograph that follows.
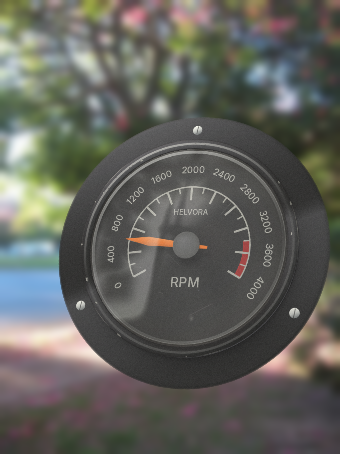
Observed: 600 rpm
